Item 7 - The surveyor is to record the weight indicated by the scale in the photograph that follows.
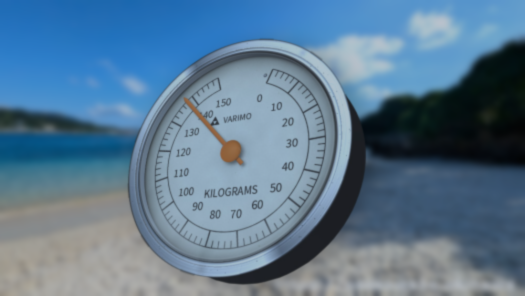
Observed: 138 kg
